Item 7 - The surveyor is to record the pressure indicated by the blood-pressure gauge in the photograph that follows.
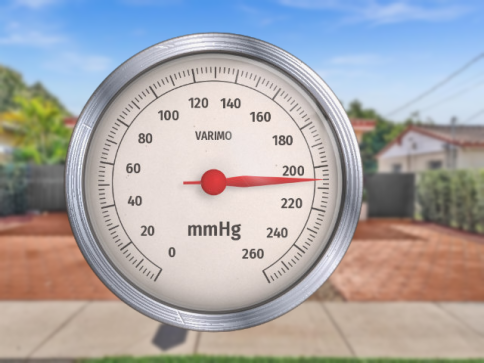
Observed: 206 mmHg
